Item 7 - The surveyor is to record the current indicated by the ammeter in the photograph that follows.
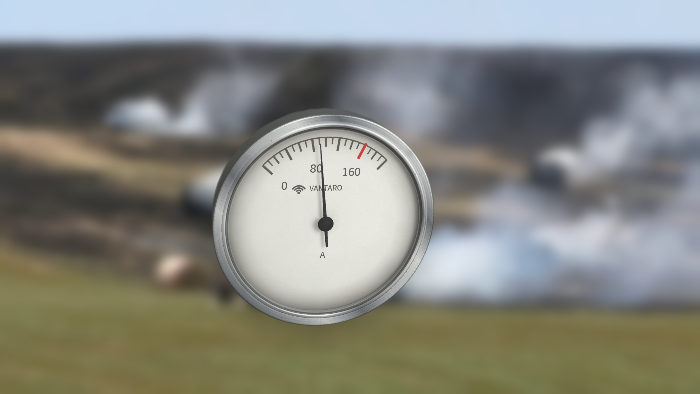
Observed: 90 A
